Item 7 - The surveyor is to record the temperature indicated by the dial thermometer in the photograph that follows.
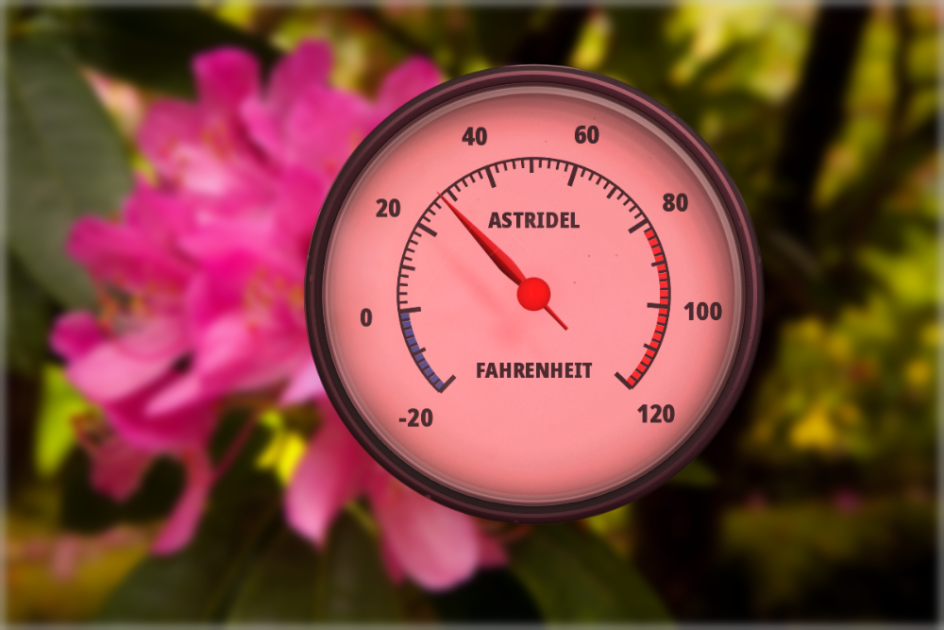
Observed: 28 °F
